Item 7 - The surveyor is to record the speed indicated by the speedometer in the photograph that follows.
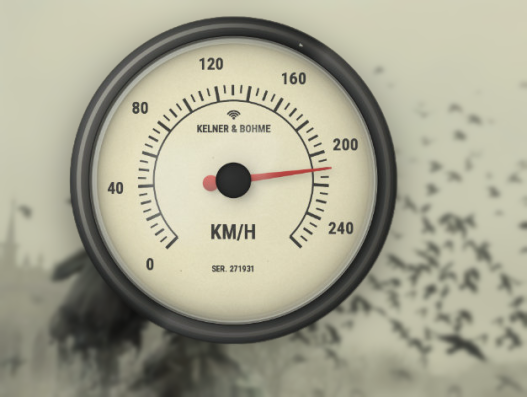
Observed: 210 km/h
